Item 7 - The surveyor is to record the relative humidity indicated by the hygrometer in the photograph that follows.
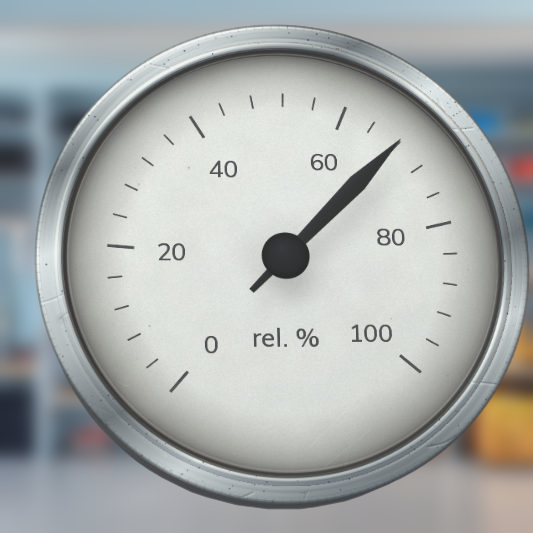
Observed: 68 %
